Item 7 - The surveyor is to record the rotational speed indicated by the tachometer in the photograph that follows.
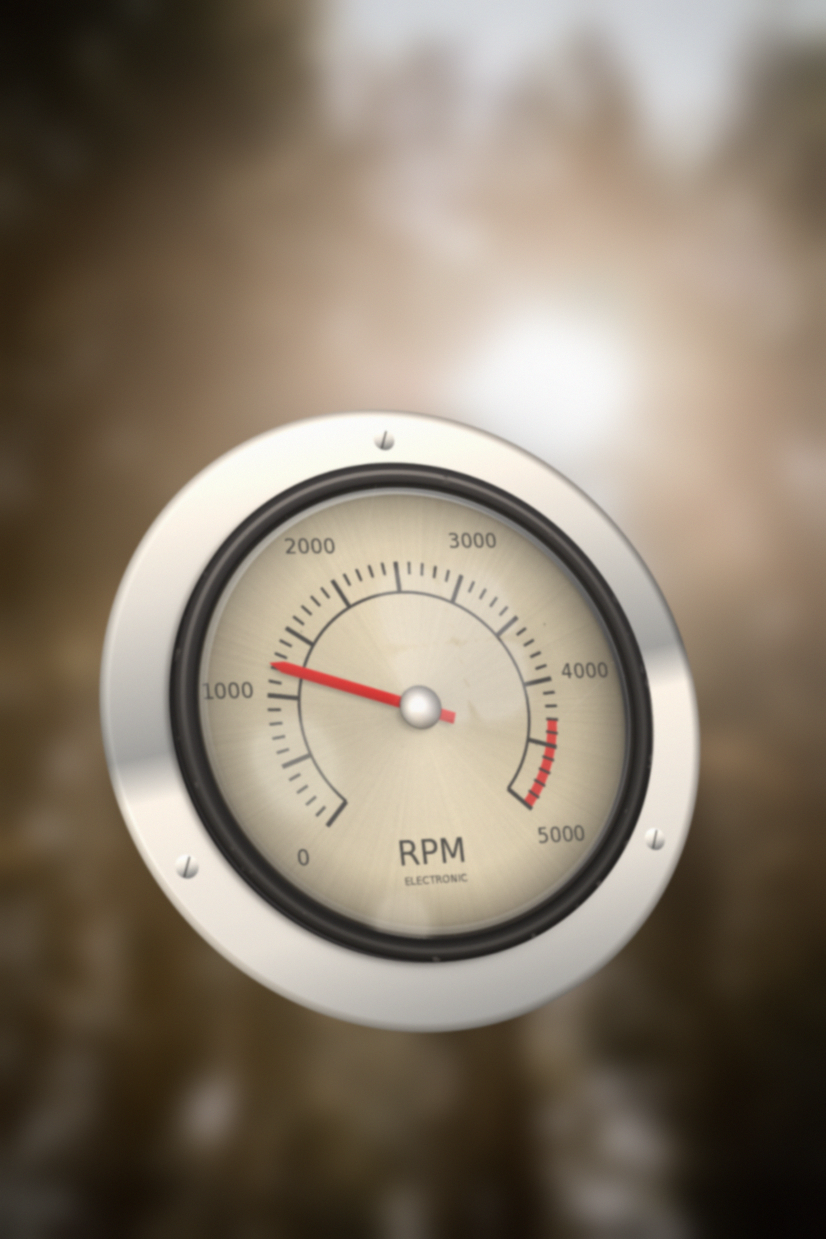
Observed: 1200 rpm
